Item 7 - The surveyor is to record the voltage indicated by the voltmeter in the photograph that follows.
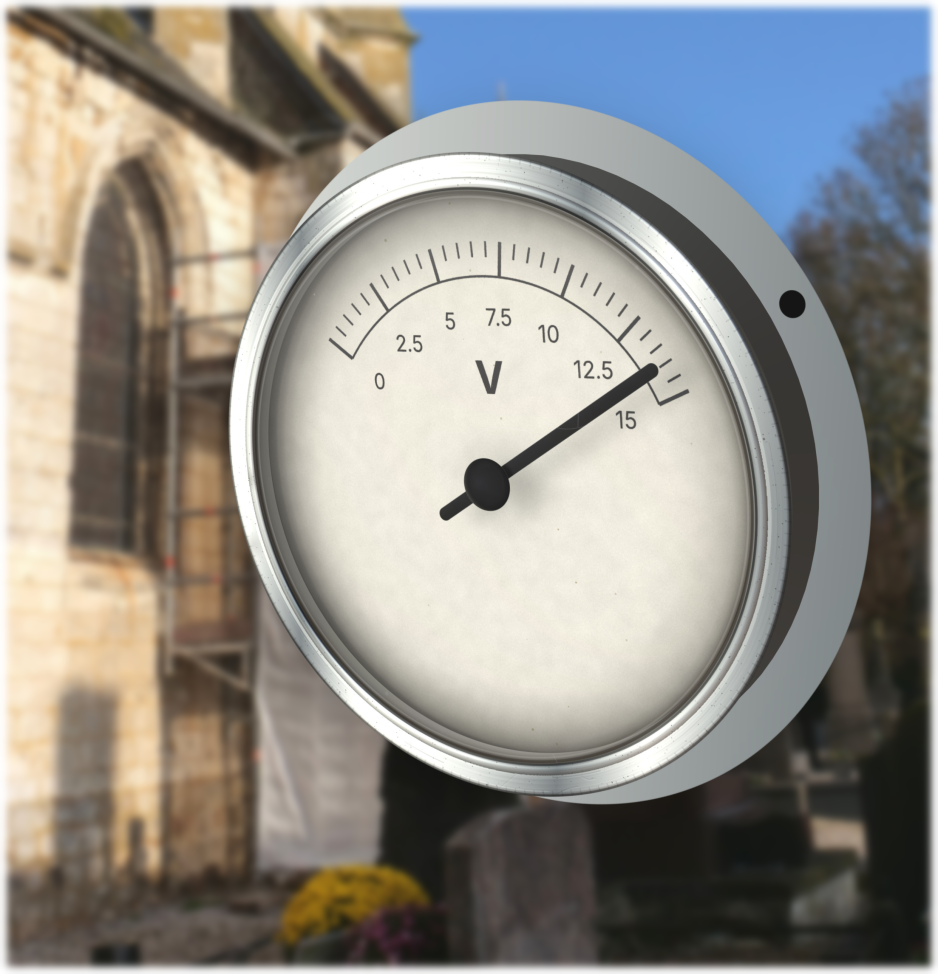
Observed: 14 V
